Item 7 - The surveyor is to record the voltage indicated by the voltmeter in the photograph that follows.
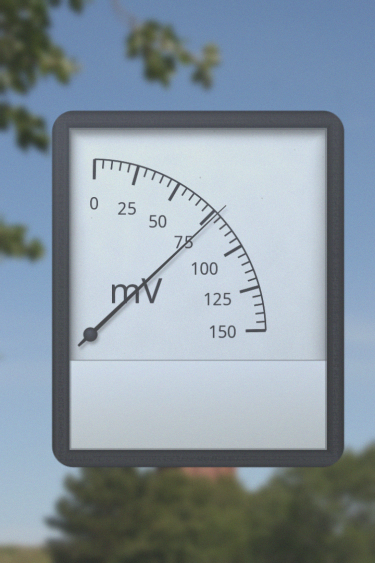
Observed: 77.5 mV
